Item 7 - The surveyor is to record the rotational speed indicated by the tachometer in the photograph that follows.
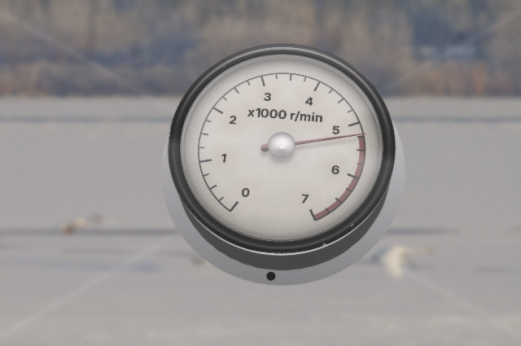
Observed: 5250 rpm
